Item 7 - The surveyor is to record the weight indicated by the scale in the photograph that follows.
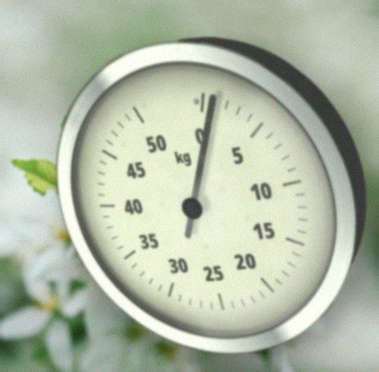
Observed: 1 kg
